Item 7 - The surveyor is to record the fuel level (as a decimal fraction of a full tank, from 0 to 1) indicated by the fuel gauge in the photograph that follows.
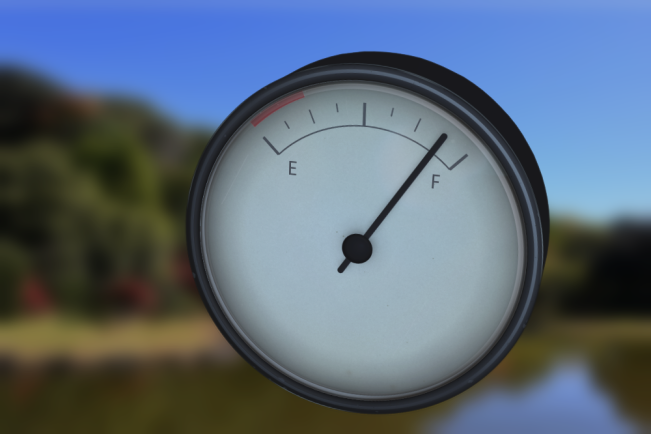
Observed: 0.875
